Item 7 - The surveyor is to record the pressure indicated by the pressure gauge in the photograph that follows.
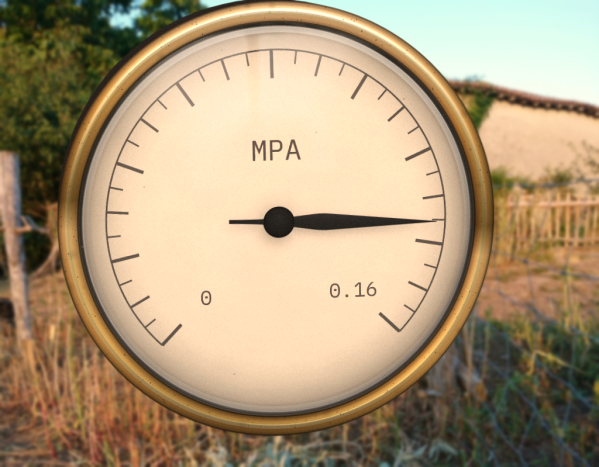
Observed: 0.135 MPa
